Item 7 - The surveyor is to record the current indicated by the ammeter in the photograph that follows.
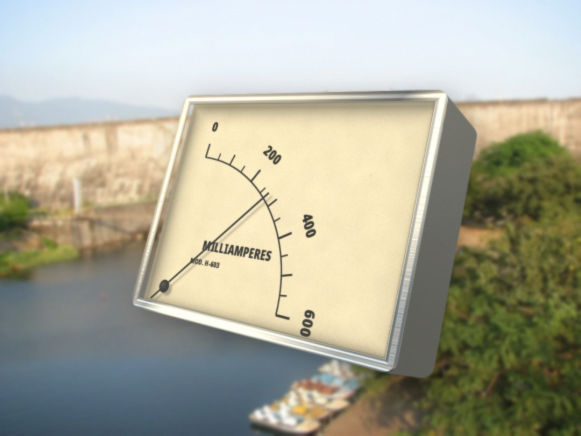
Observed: 275 mA
